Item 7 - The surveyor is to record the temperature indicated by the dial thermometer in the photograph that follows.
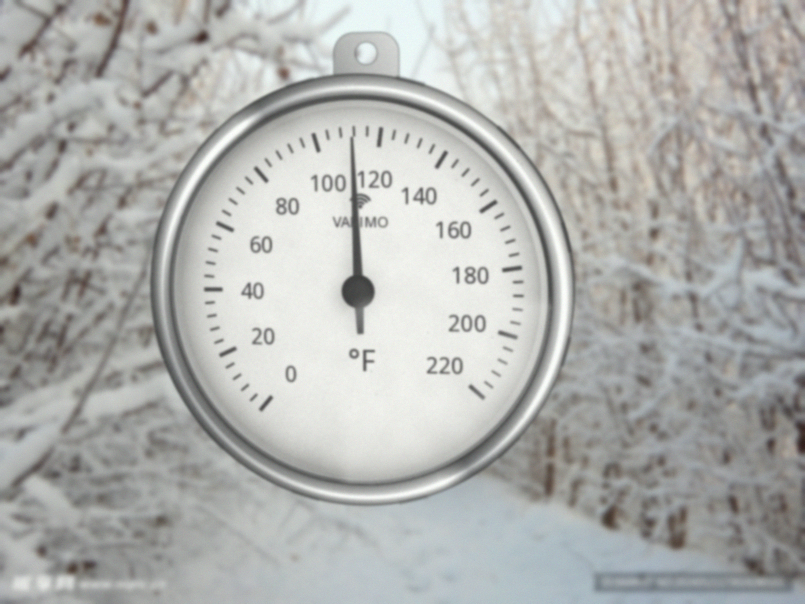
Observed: 112 °F
